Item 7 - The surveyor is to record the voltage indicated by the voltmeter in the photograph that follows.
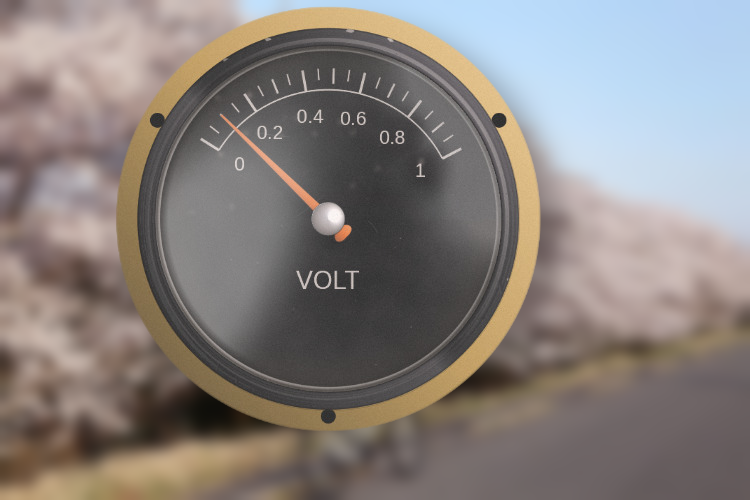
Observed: 0.1 V
